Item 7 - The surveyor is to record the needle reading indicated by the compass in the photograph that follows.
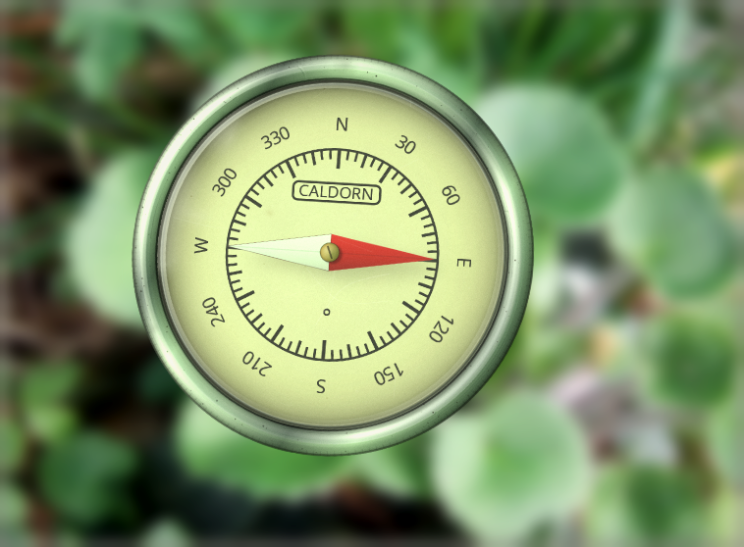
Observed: 90 °
